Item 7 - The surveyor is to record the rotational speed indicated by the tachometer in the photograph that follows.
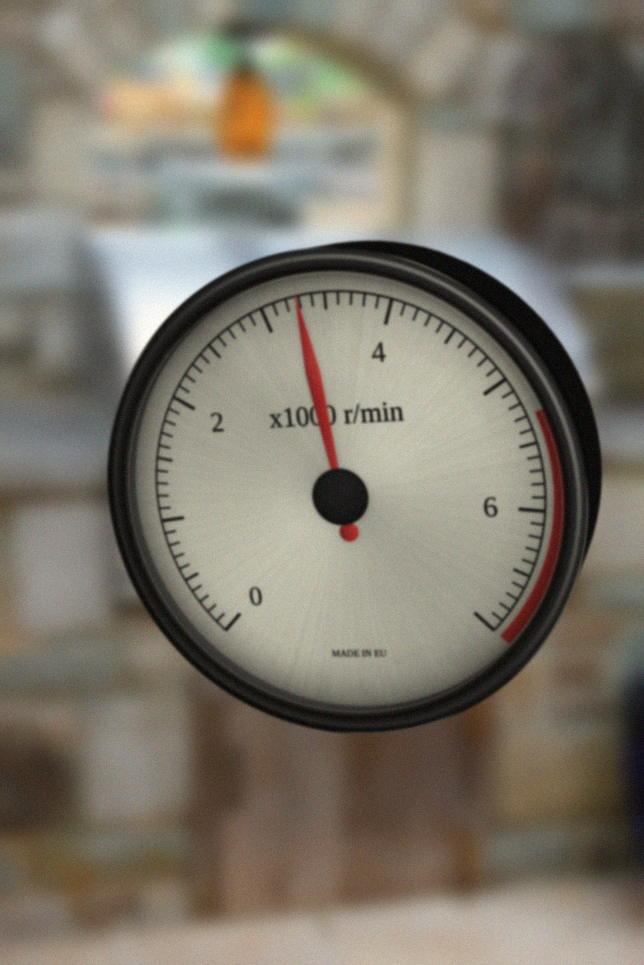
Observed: 3300 rpm
